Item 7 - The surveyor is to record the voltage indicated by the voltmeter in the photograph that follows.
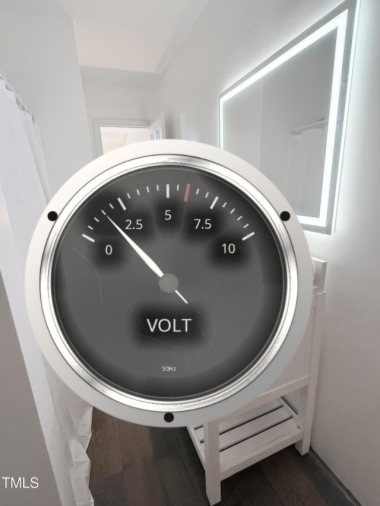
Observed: 1.5 V
